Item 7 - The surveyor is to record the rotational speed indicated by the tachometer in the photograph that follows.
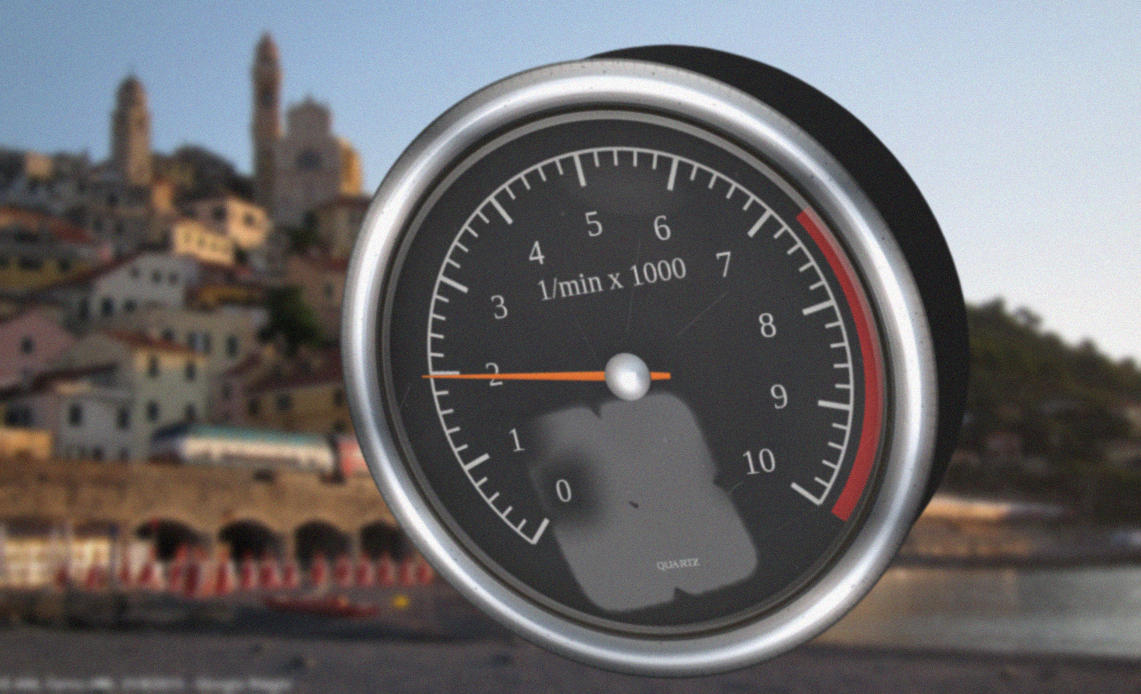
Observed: 2000 rpm
